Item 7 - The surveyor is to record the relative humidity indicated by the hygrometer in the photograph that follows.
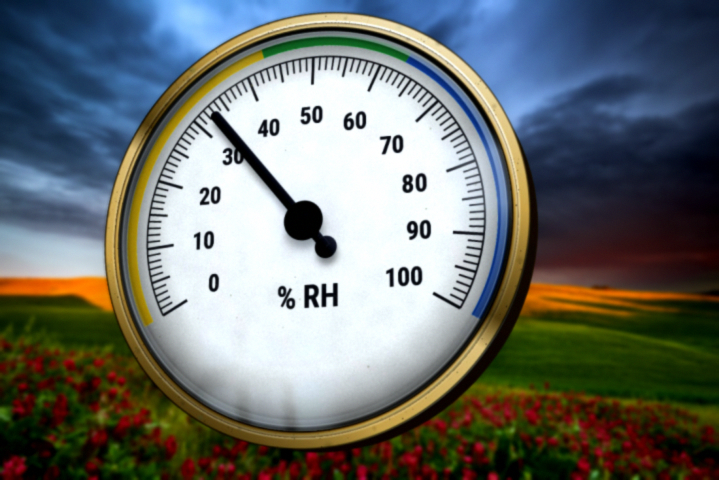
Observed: 33 %
